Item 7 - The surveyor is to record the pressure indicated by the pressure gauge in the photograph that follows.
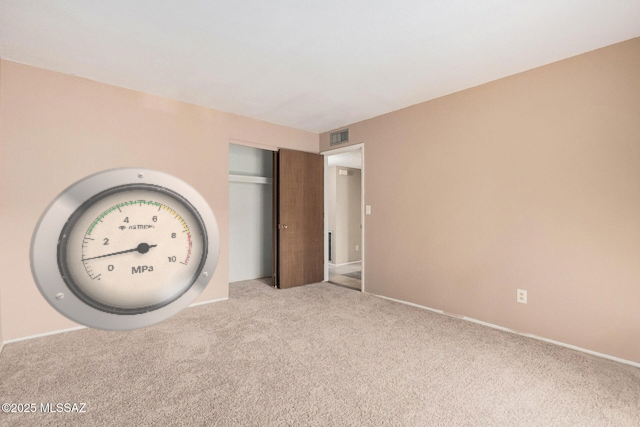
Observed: 1 MPa
